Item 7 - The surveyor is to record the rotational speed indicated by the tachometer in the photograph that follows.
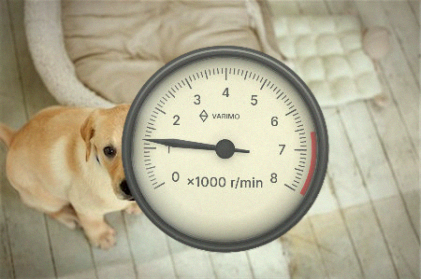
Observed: 1200 rpm
